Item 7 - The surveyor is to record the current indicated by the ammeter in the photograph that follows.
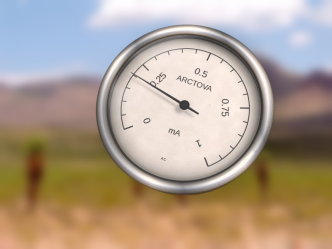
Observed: 0.2 mA
